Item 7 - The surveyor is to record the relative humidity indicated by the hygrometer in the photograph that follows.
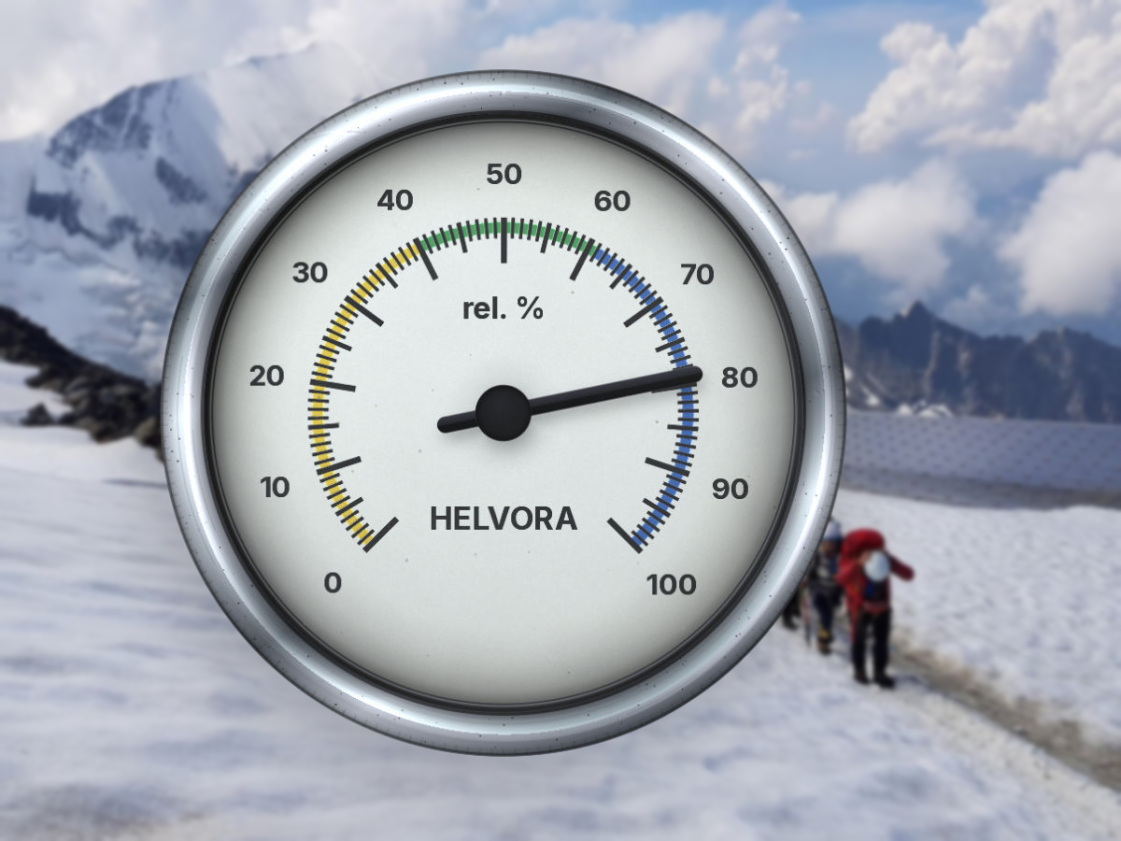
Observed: 79 %
